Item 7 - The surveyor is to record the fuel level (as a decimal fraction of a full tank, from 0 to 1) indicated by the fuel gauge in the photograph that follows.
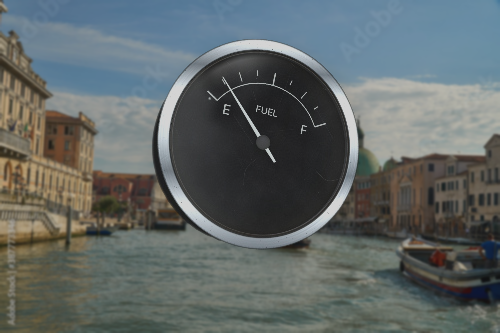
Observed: 0.125
